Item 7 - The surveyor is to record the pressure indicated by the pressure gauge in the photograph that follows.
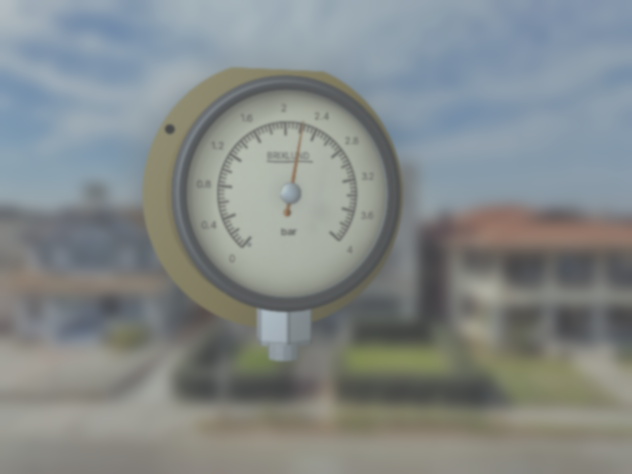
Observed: 2.2 bar
